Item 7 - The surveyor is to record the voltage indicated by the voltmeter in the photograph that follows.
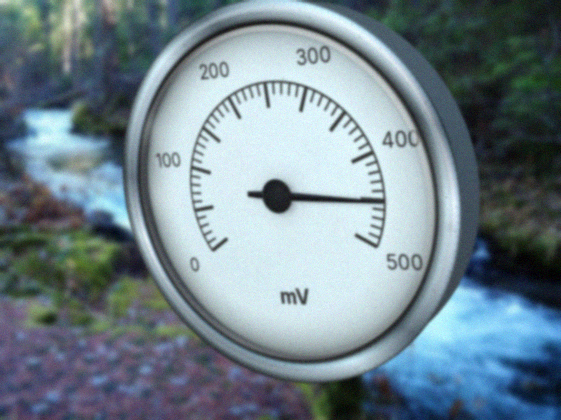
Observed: 450 mV
